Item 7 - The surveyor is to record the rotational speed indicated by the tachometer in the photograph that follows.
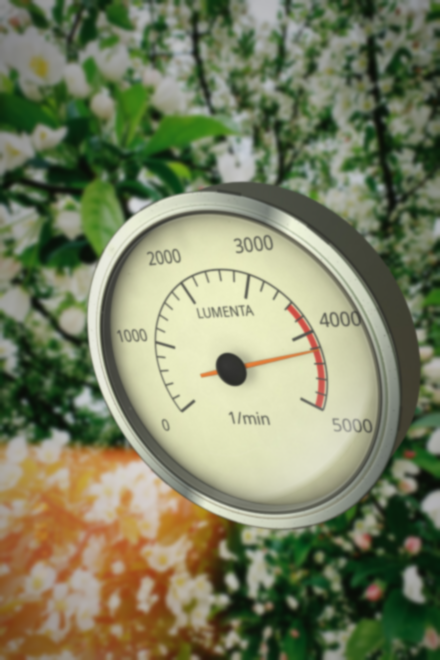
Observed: 4200 rpm
